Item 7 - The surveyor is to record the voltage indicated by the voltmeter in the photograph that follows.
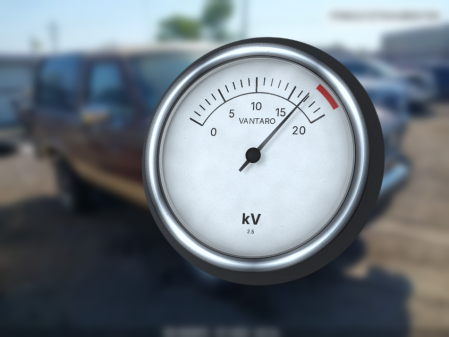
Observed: 17 kV
